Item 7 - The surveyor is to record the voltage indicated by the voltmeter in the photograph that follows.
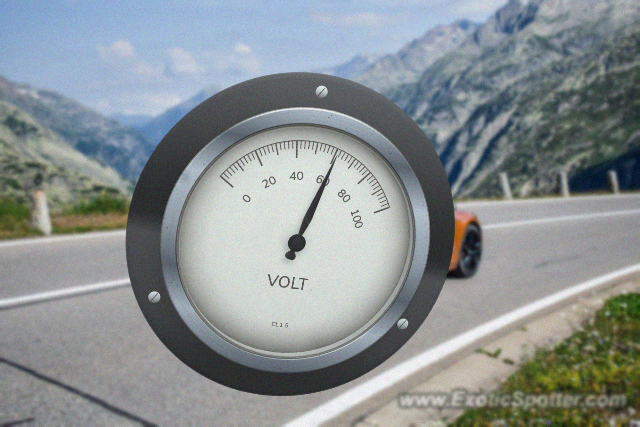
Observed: 60 V
